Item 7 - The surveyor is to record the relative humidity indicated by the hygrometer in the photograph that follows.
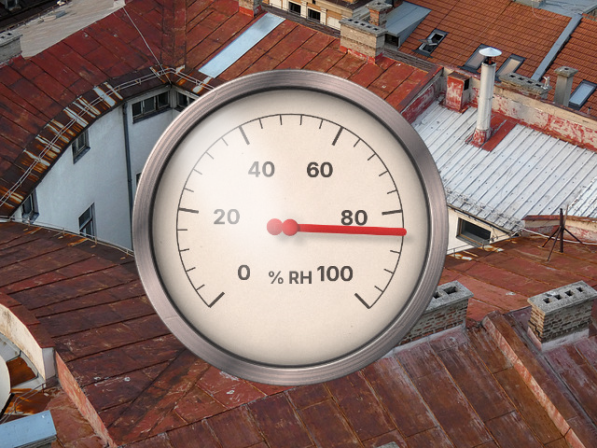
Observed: 84 %
